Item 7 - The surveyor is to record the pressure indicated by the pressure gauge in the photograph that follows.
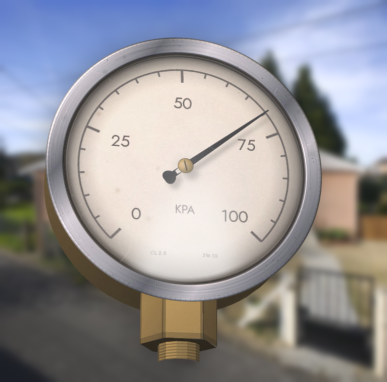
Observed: 70 kPa
